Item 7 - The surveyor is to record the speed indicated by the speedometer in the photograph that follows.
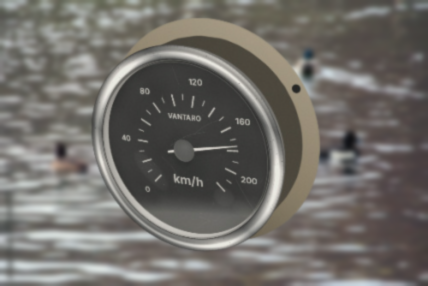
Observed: 175 km/h
